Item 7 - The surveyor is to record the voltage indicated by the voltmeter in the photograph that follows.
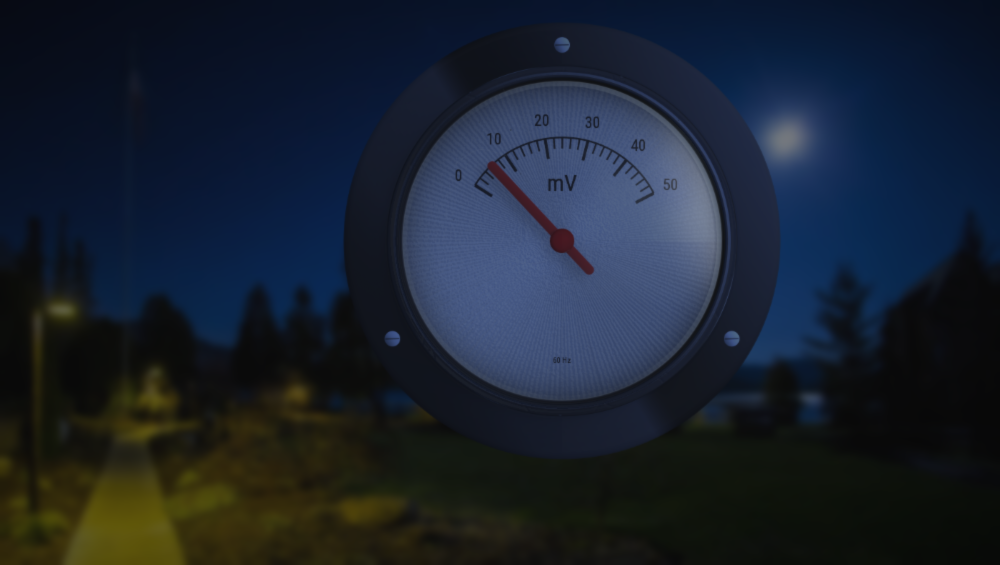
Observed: 6 mV
